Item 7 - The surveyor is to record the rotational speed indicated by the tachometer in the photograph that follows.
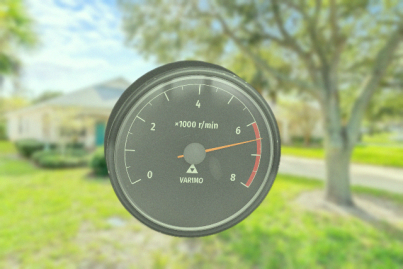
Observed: 6500 rpm
